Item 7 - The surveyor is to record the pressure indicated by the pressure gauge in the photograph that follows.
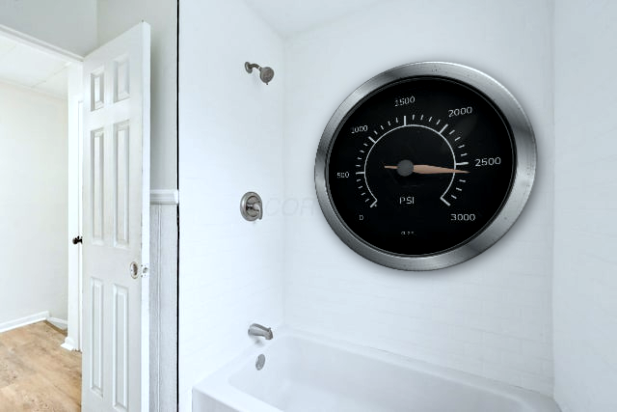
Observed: 2600 psi
